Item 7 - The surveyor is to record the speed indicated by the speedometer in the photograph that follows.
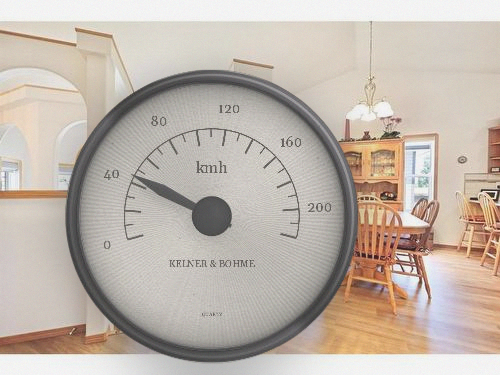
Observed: 45 km/h
